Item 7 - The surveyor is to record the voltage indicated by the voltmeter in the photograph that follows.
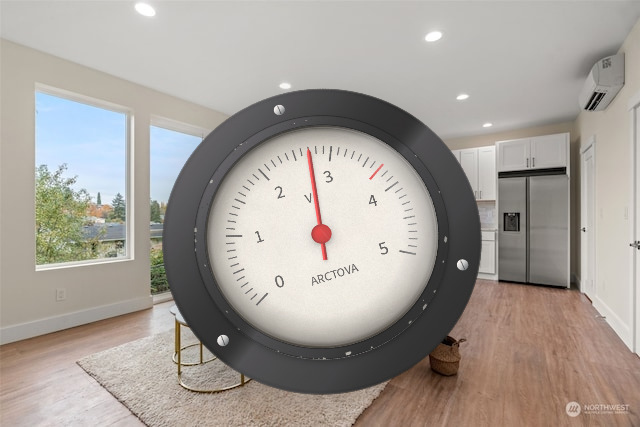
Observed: 2.7 V
